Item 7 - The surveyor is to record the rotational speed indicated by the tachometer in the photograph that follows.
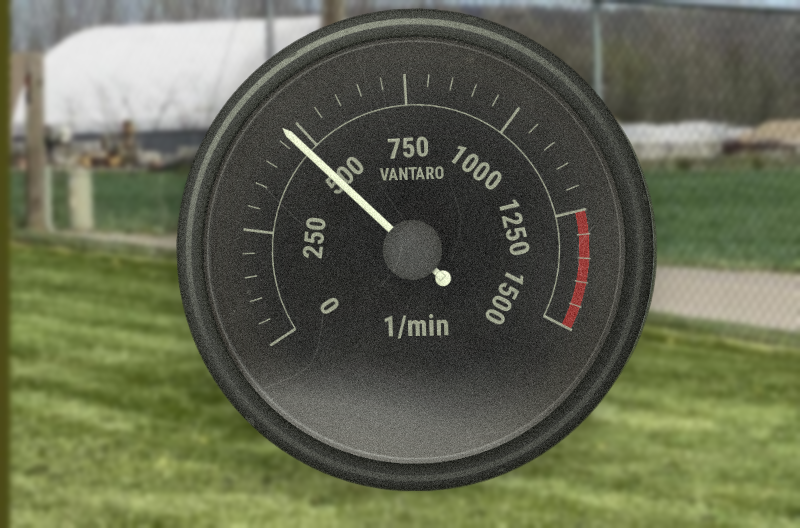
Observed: 475 rpm
